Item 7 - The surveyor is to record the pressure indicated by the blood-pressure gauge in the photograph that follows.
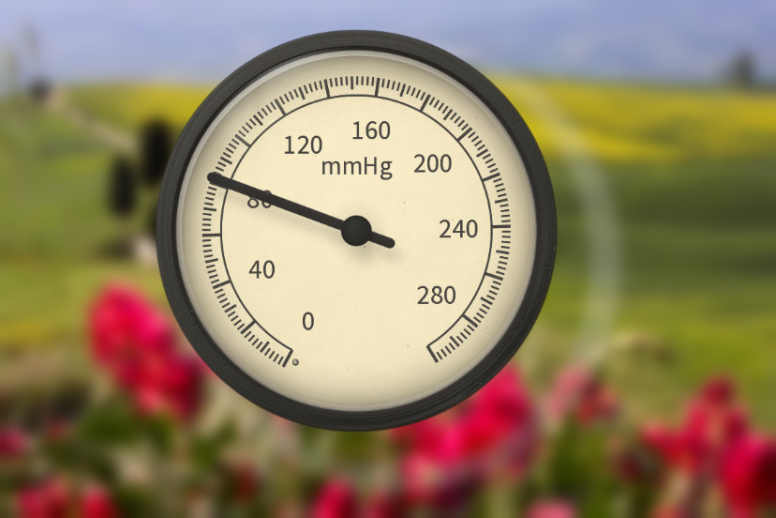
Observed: 82 mmHg
